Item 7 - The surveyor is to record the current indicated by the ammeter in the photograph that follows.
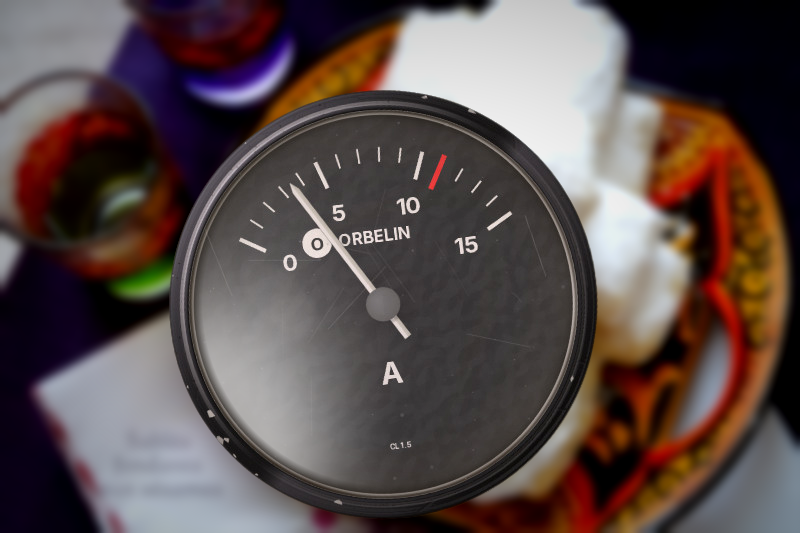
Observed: 3.5 A
